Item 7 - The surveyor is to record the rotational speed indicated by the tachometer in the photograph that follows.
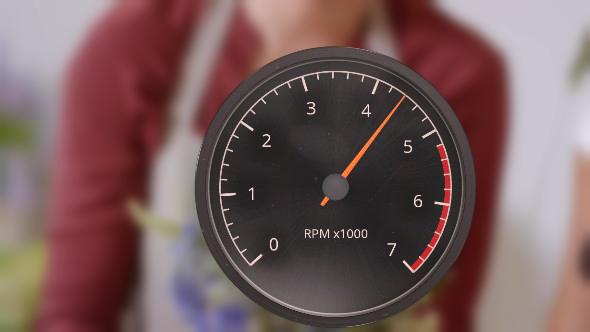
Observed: 4400 rpm
